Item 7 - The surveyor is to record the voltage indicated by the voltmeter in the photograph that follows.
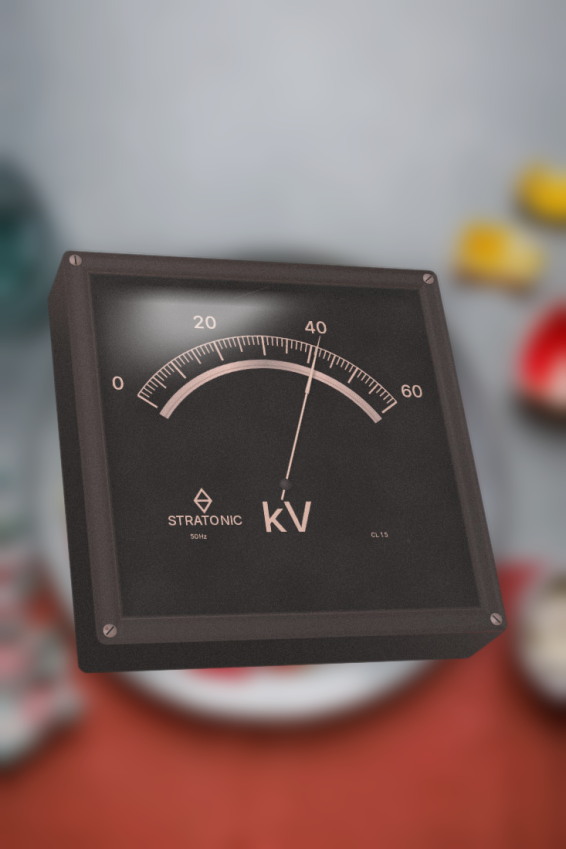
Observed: 41 kV
